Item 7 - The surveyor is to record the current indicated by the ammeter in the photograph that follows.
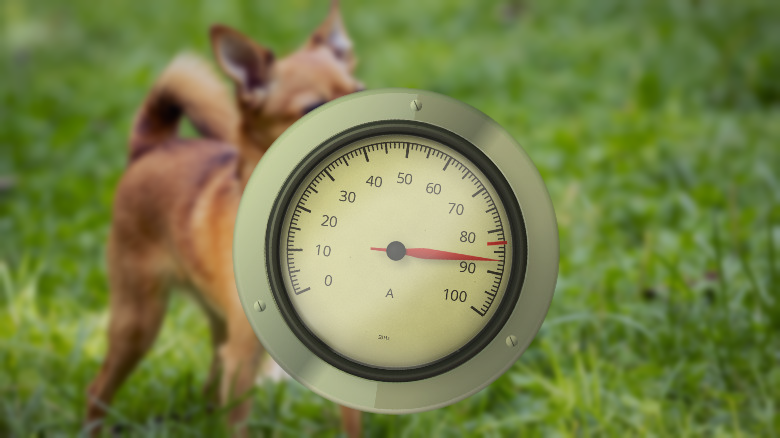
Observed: 87 A
